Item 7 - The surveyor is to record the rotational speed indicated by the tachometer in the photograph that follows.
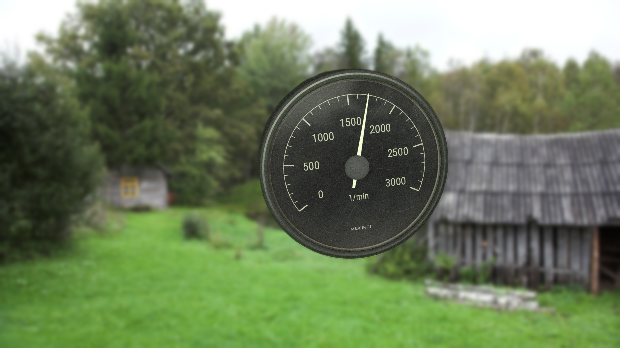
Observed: 1700 rpm
